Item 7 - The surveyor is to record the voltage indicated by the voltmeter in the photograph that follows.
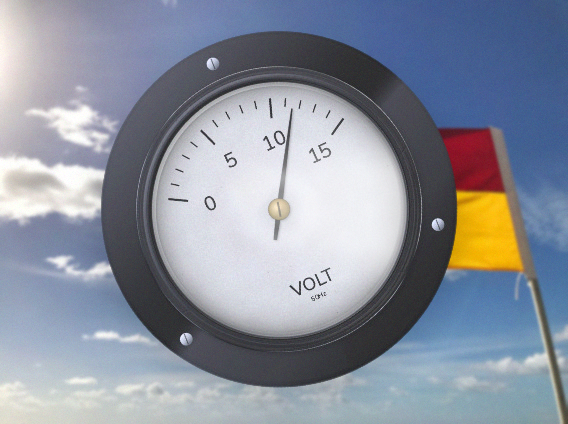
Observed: 11.5 V
